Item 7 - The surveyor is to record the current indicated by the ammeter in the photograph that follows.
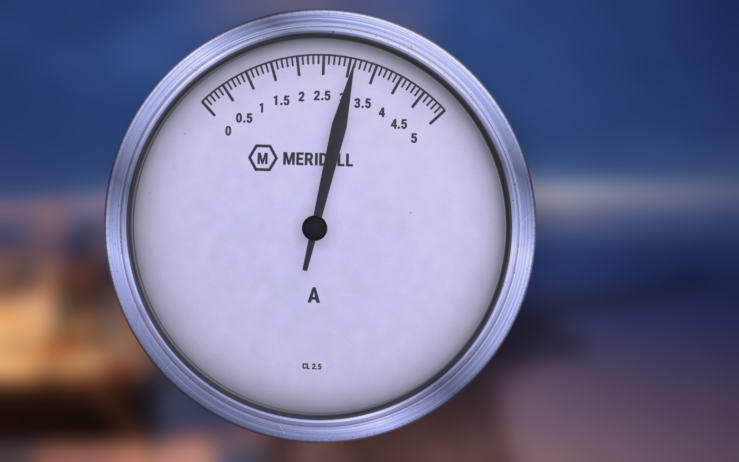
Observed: 3.1 A
